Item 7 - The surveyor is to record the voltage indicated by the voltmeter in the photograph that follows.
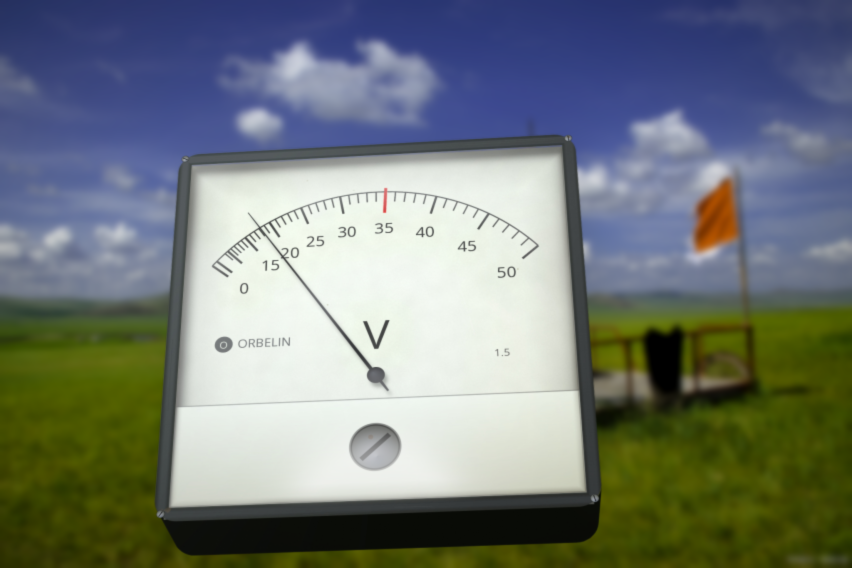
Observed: 18 V
